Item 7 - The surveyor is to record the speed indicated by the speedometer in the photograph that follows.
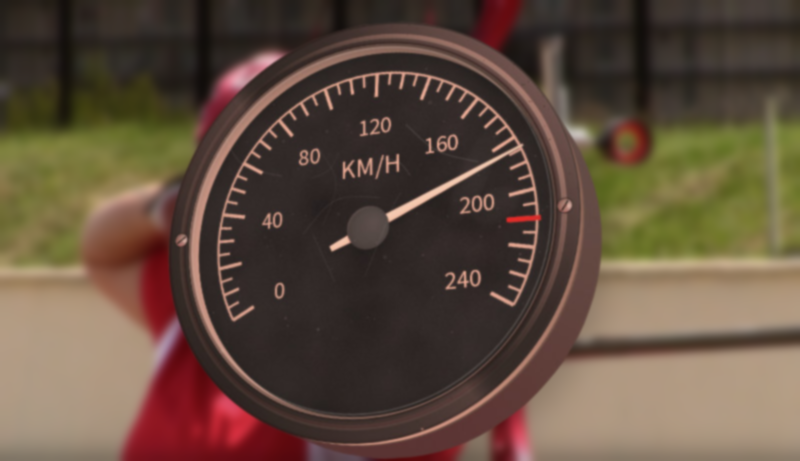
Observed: 185 km/h
